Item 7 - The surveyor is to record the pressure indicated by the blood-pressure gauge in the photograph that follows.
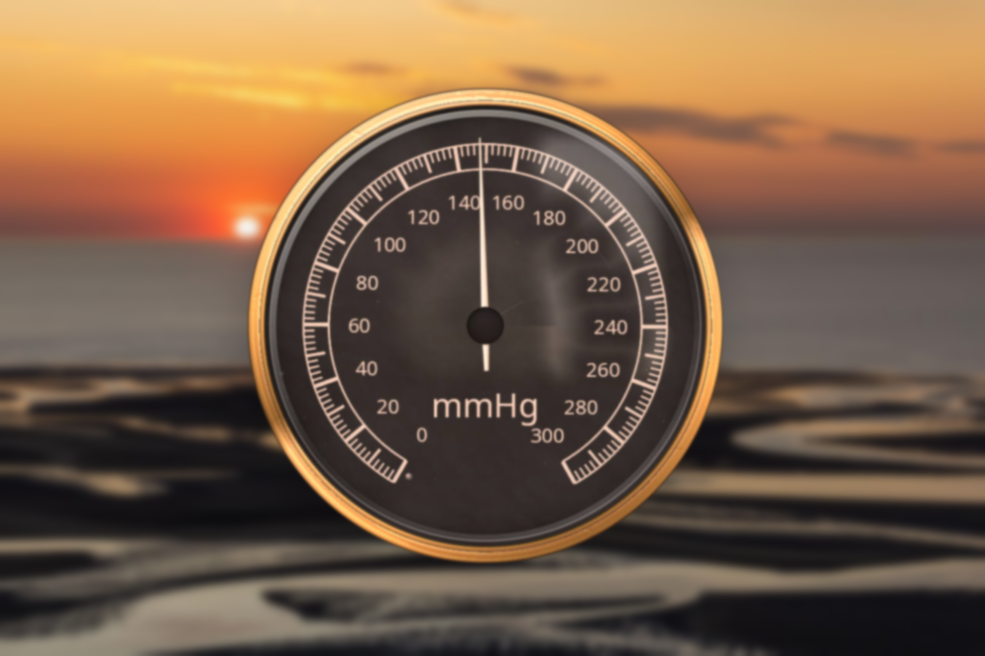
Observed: 148 mmHg
